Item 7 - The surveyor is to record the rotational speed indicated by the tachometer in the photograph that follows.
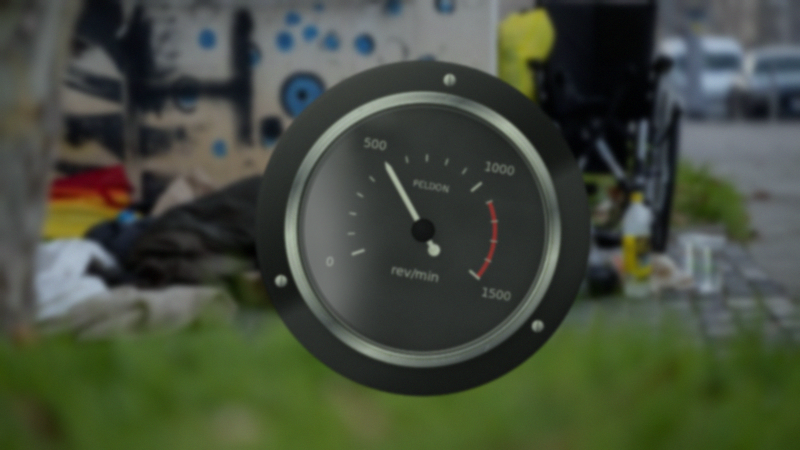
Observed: 500 rpm
